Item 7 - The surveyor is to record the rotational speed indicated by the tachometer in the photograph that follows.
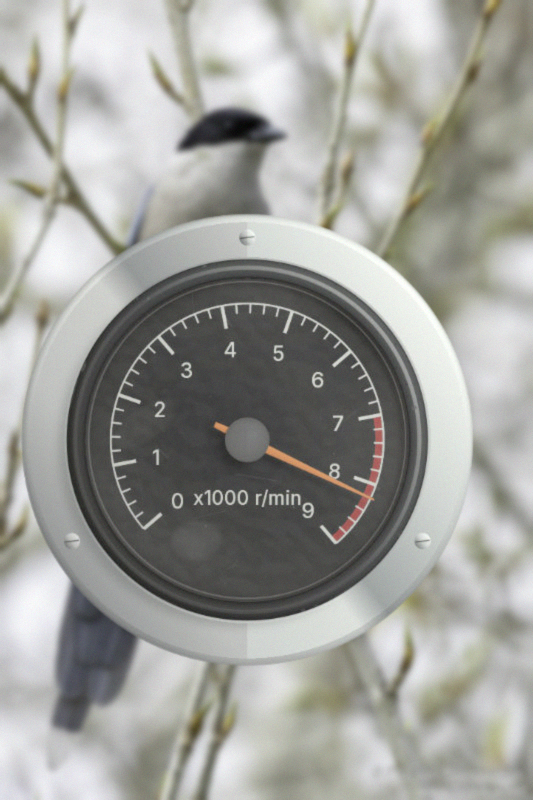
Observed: 8200 rpm
